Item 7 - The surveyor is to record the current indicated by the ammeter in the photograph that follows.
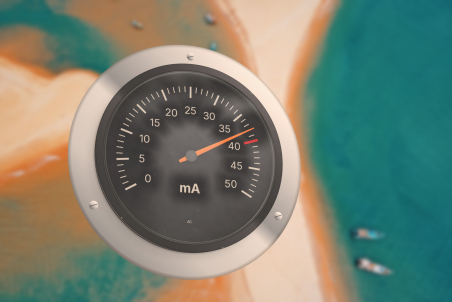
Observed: 38 mA
